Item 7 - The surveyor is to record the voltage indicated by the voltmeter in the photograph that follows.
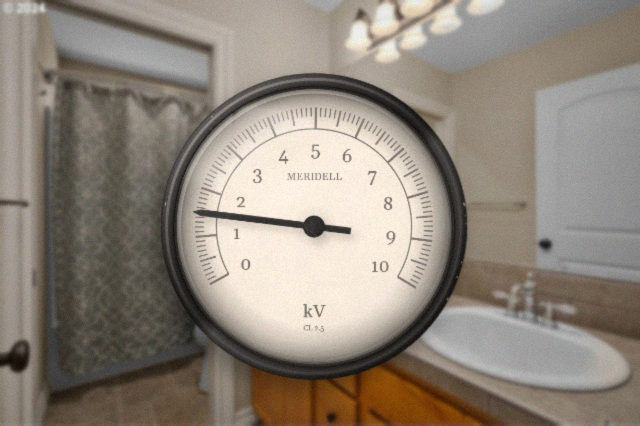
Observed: 1.5 kV
